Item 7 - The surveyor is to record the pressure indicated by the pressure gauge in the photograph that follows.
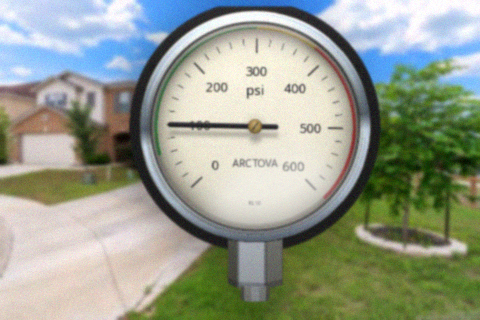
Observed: 100 psi
